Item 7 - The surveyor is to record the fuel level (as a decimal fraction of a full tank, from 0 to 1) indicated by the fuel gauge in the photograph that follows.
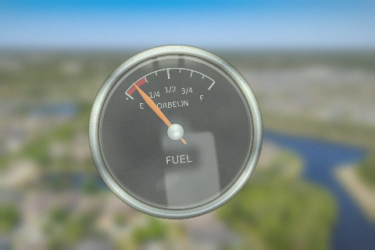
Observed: 0.125
